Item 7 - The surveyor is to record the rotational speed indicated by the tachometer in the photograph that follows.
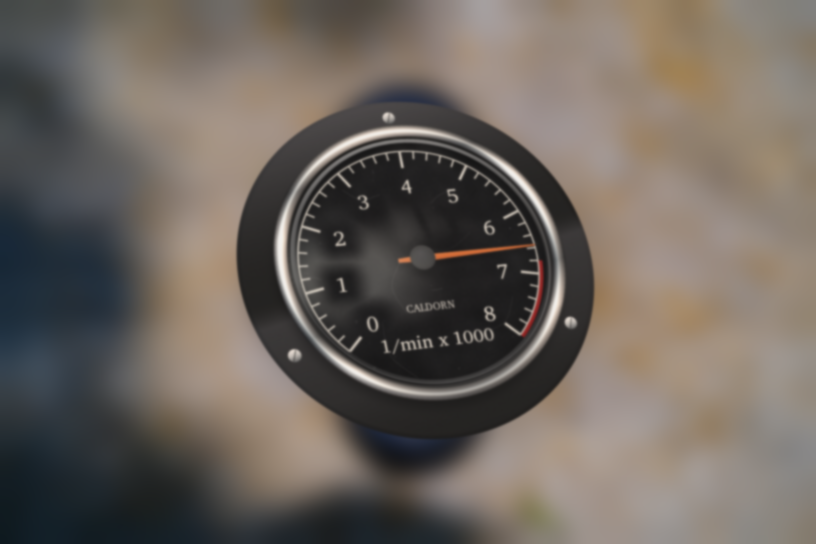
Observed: 6600 rpm
